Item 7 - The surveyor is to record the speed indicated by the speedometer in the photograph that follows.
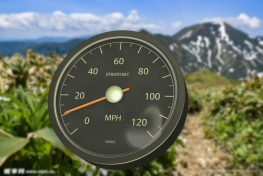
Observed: 10 mph
